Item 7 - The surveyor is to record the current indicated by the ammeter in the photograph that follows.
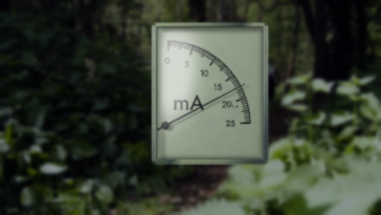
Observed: 17.5 mA
